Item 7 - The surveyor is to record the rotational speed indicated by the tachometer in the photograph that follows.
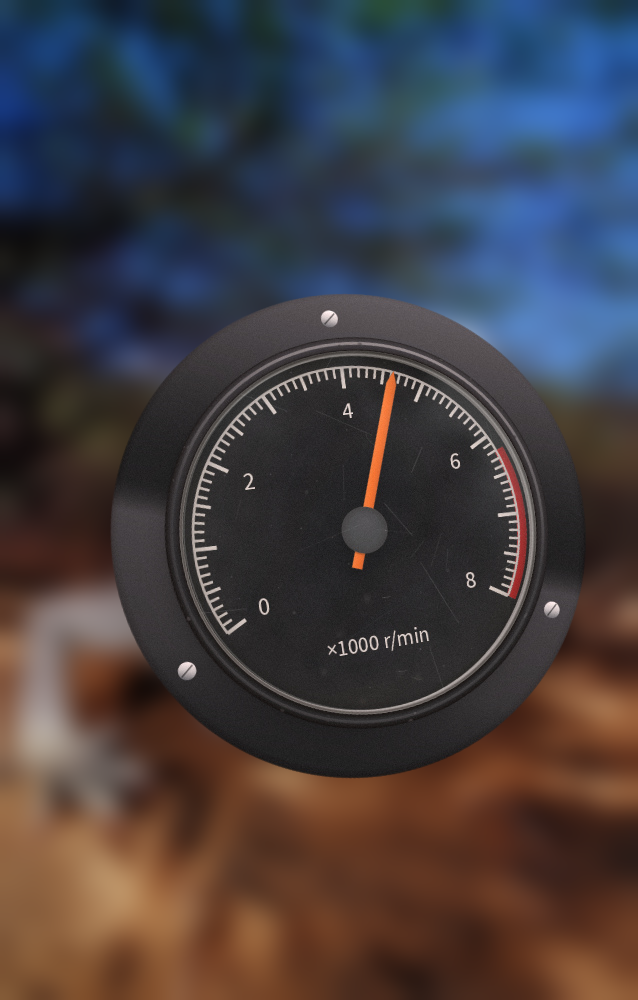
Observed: 4600 rpm
